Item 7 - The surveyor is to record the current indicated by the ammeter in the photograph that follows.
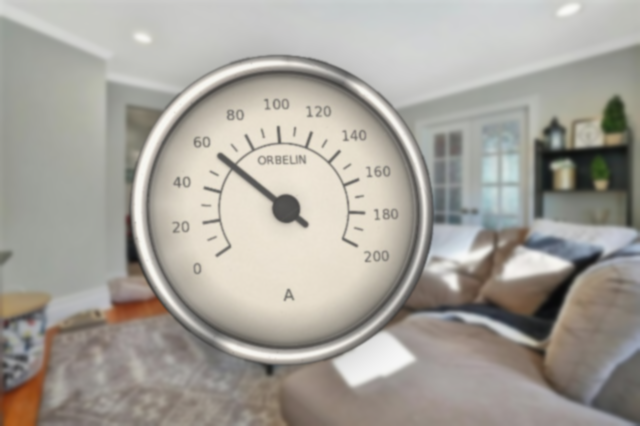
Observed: 60 A
